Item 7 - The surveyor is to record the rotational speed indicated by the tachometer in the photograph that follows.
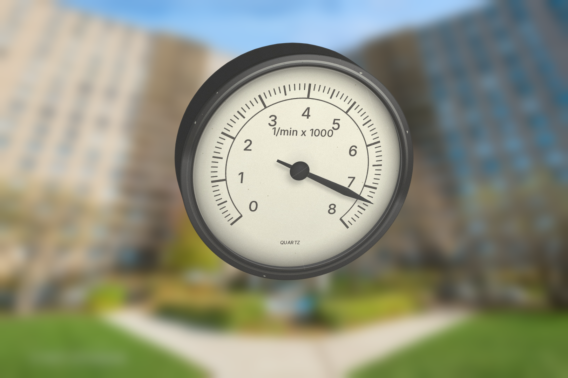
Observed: 7300 rpm
